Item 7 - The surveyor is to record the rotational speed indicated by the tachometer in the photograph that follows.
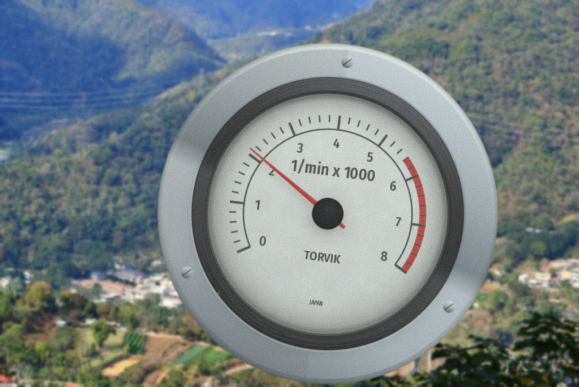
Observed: 2100 rpm
